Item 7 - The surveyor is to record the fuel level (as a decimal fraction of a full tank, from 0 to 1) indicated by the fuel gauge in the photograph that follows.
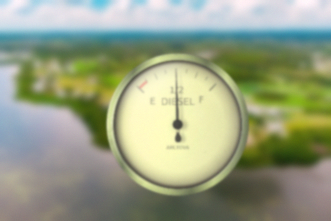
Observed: 0.5
